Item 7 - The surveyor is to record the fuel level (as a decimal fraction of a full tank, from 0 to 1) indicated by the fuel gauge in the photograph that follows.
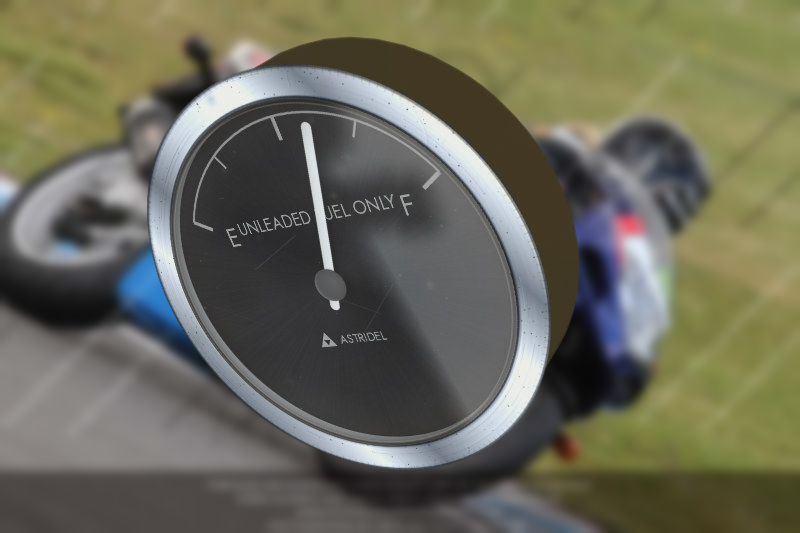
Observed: 0.625
